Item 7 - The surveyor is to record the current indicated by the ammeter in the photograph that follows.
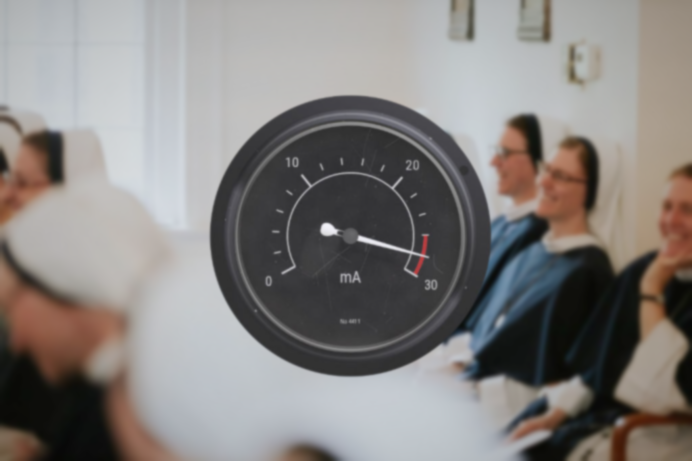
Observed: 28 mA
